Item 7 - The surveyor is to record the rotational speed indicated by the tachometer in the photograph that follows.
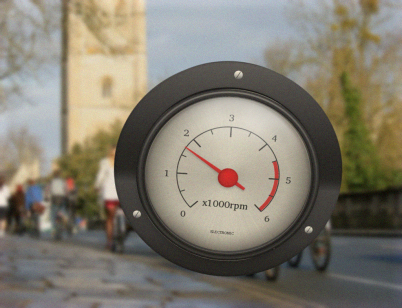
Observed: 1750 rpm
